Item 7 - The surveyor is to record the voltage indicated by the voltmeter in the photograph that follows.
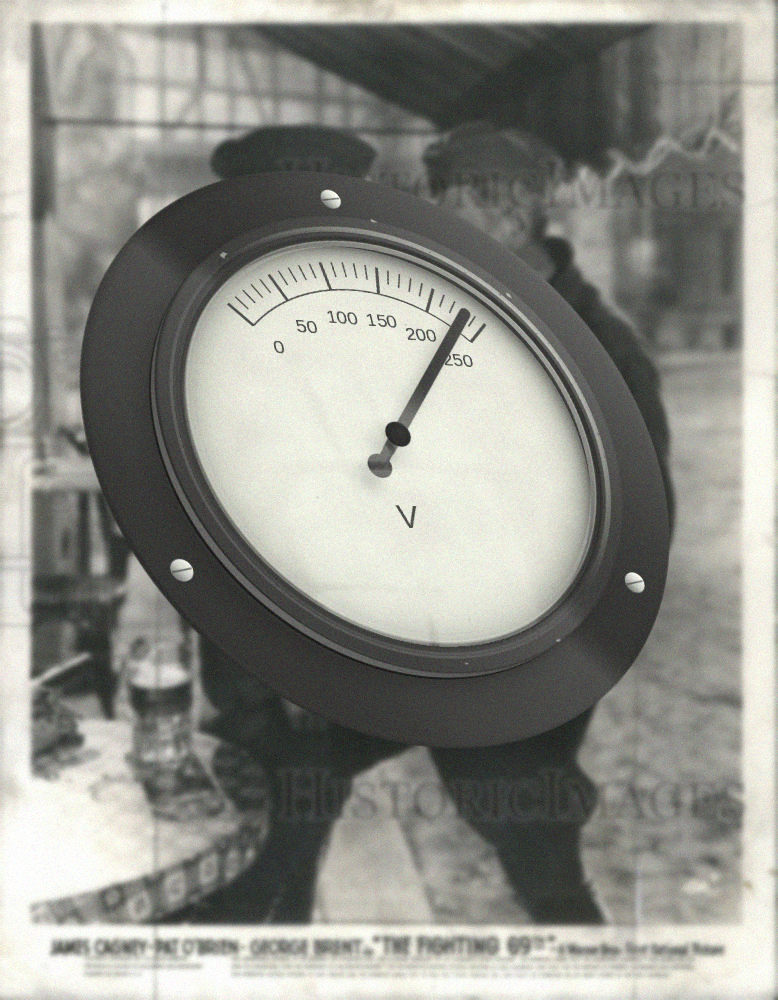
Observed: 230 V
